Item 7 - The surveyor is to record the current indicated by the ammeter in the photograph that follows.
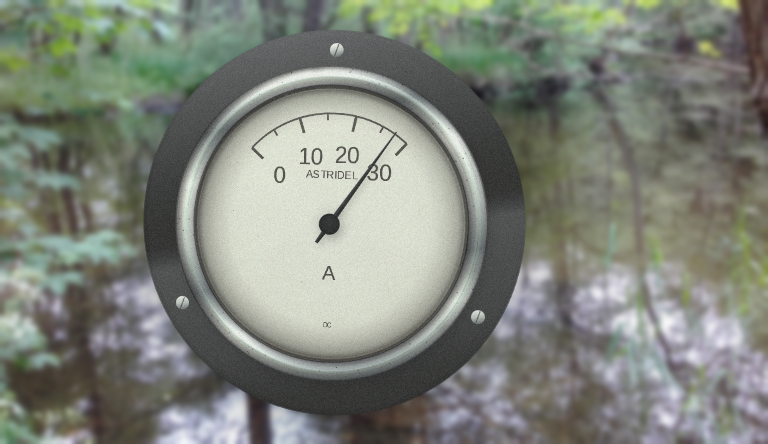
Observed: 27.5 A
